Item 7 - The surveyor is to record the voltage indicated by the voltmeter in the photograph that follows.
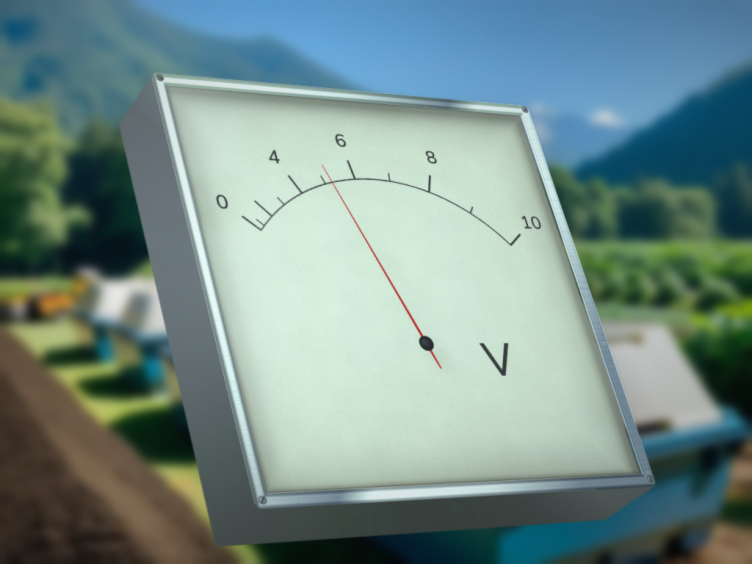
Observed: 5 V
